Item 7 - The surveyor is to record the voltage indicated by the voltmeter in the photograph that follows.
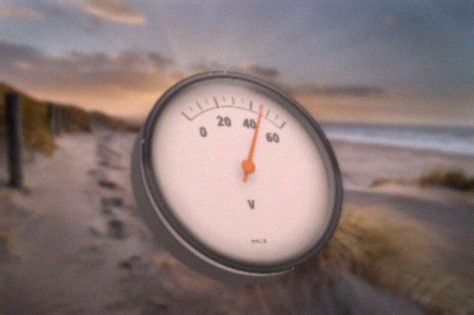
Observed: 45 V
